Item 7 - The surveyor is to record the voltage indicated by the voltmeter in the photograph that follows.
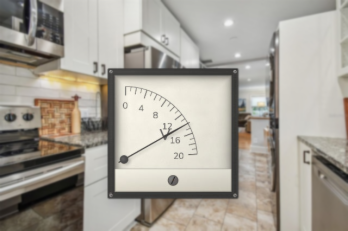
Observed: 14 V
